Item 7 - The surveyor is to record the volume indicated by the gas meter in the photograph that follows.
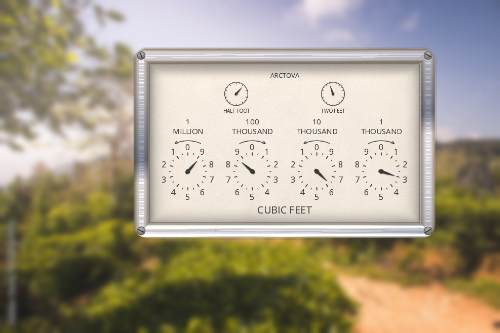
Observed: 886300 ft³
